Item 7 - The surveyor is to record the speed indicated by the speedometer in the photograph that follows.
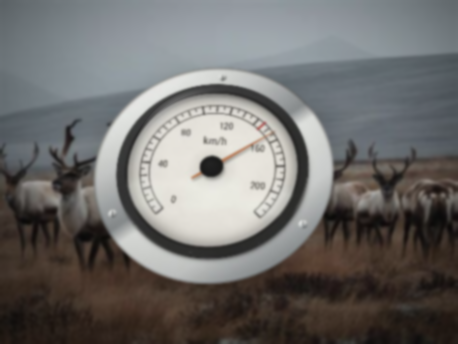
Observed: 155 km/h
